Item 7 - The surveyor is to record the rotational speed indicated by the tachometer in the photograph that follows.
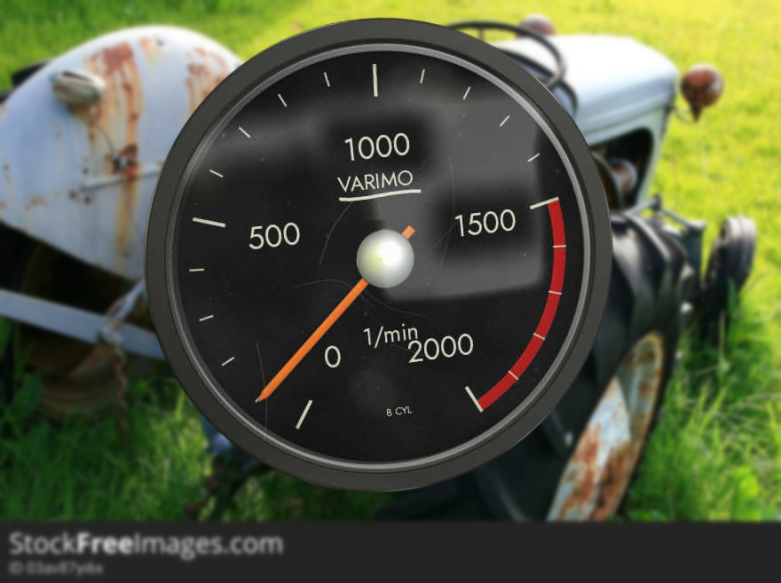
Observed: 100 rpm
